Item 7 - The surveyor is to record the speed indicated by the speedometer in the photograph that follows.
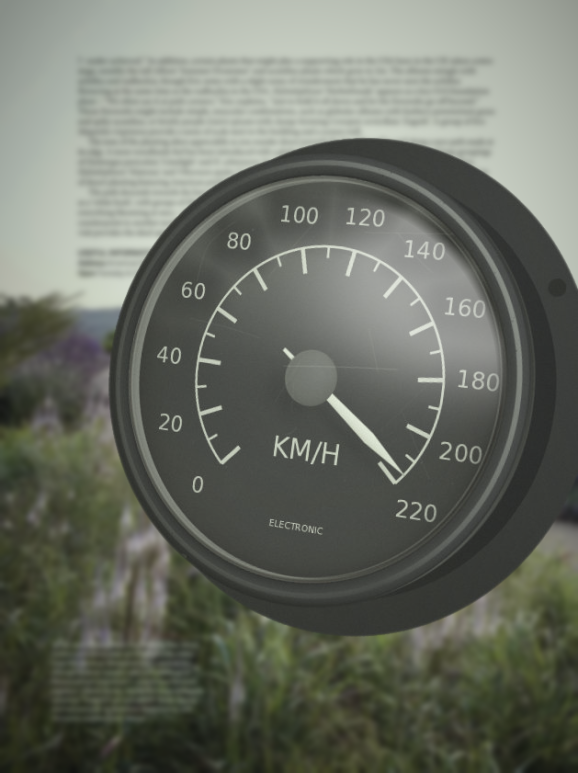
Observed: 215 km/h
